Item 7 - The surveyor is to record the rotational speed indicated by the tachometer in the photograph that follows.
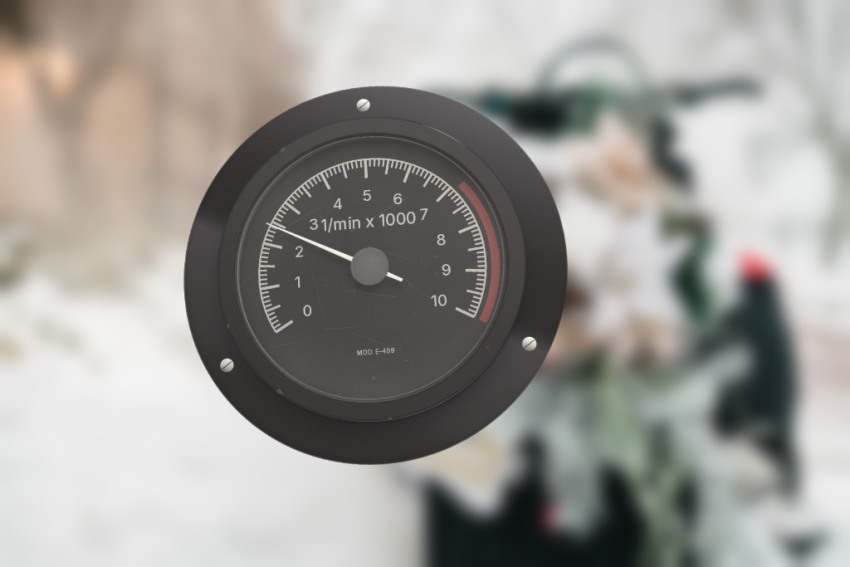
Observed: 2400 rpm
